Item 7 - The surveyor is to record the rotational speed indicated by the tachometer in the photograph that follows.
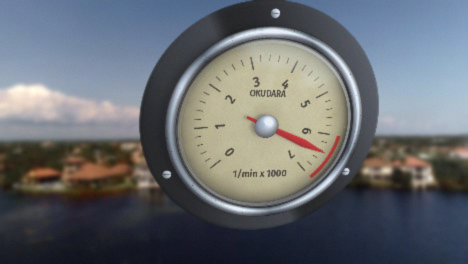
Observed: 6400 rpm
